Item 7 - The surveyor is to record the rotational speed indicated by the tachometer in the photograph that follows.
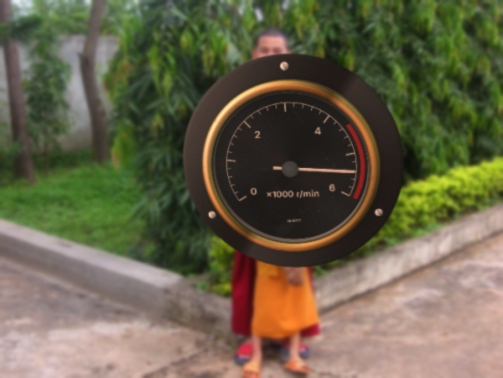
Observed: 5400 rpm
